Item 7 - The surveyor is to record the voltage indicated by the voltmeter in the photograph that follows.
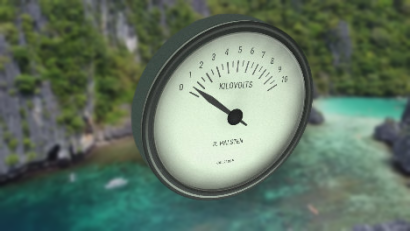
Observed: 0.5 kV
